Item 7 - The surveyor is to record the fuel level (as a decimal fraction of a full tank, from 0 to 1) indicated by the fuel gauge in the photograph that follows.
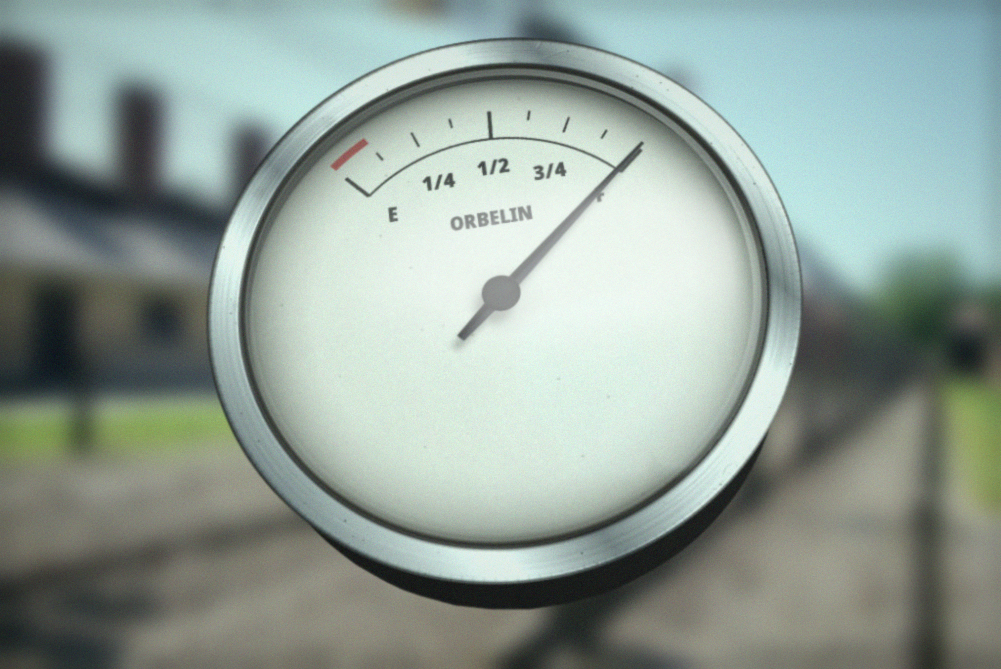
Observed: 1
